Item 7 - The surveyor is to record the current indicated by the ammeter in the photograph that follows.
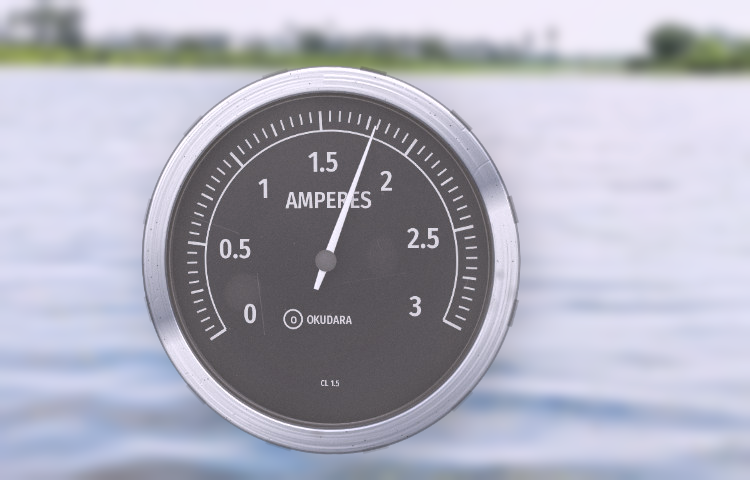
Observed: 1.8 A
